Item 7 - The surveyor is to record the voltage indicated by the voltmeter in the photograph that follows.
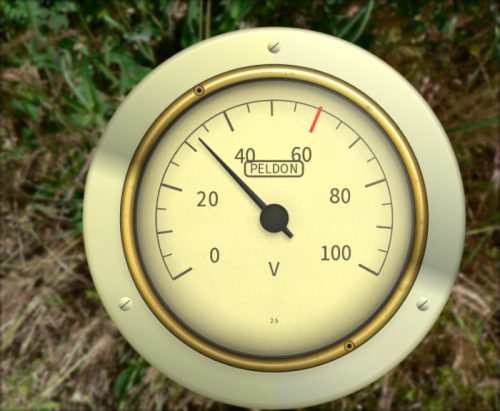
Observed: 32.5 V
